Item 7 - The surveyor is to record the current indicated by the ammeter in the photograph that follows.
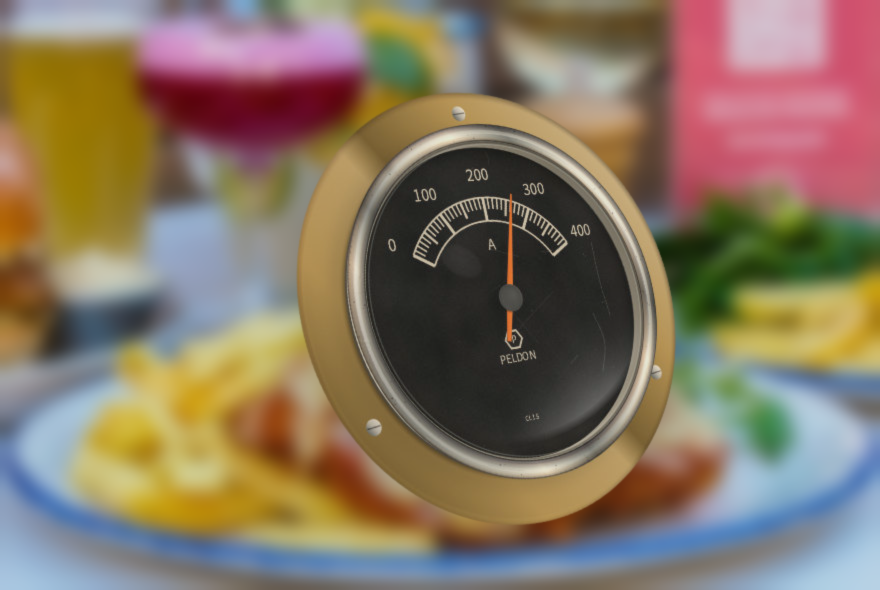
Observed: 250 A
